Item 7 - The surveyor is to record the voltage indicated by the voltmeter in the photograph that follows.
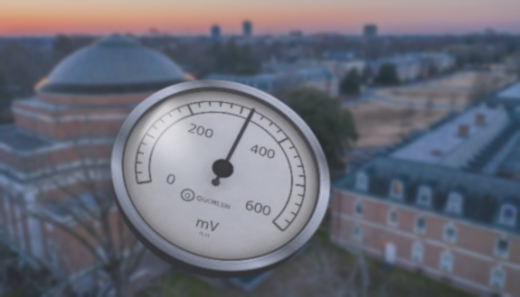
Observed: 320 mV
